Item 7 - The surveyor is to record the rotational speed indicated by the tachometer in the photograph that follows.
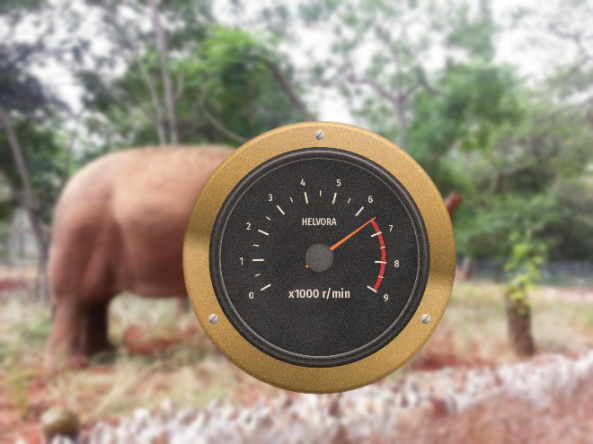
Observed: 6500 rpm
